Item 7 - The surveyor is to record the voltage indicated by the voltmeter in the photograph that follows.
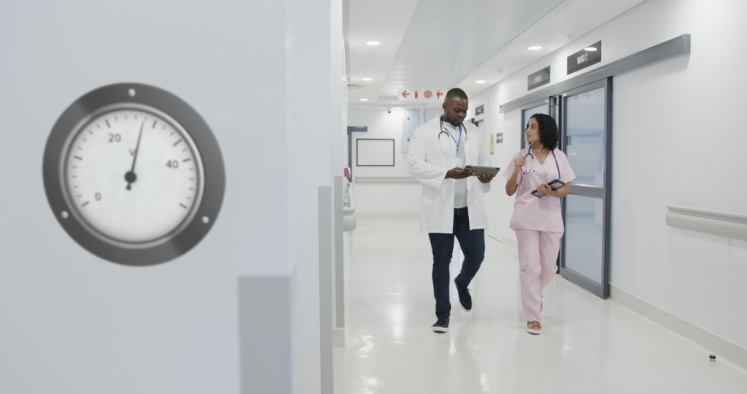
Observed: 28 V
